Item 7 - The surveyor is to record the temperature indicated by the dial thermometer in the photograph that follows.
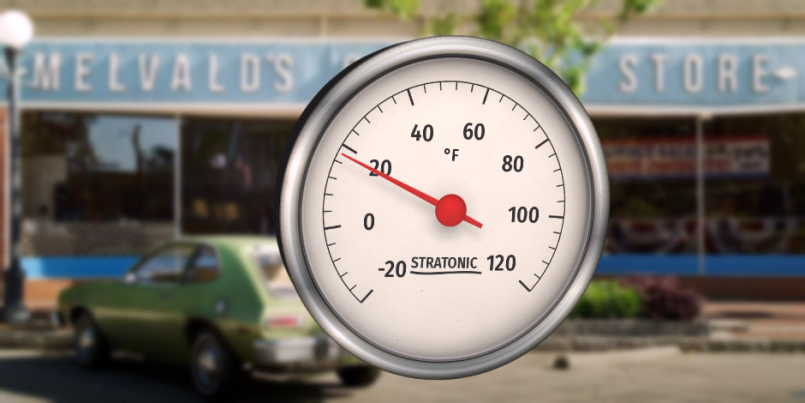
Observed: 18 °F
